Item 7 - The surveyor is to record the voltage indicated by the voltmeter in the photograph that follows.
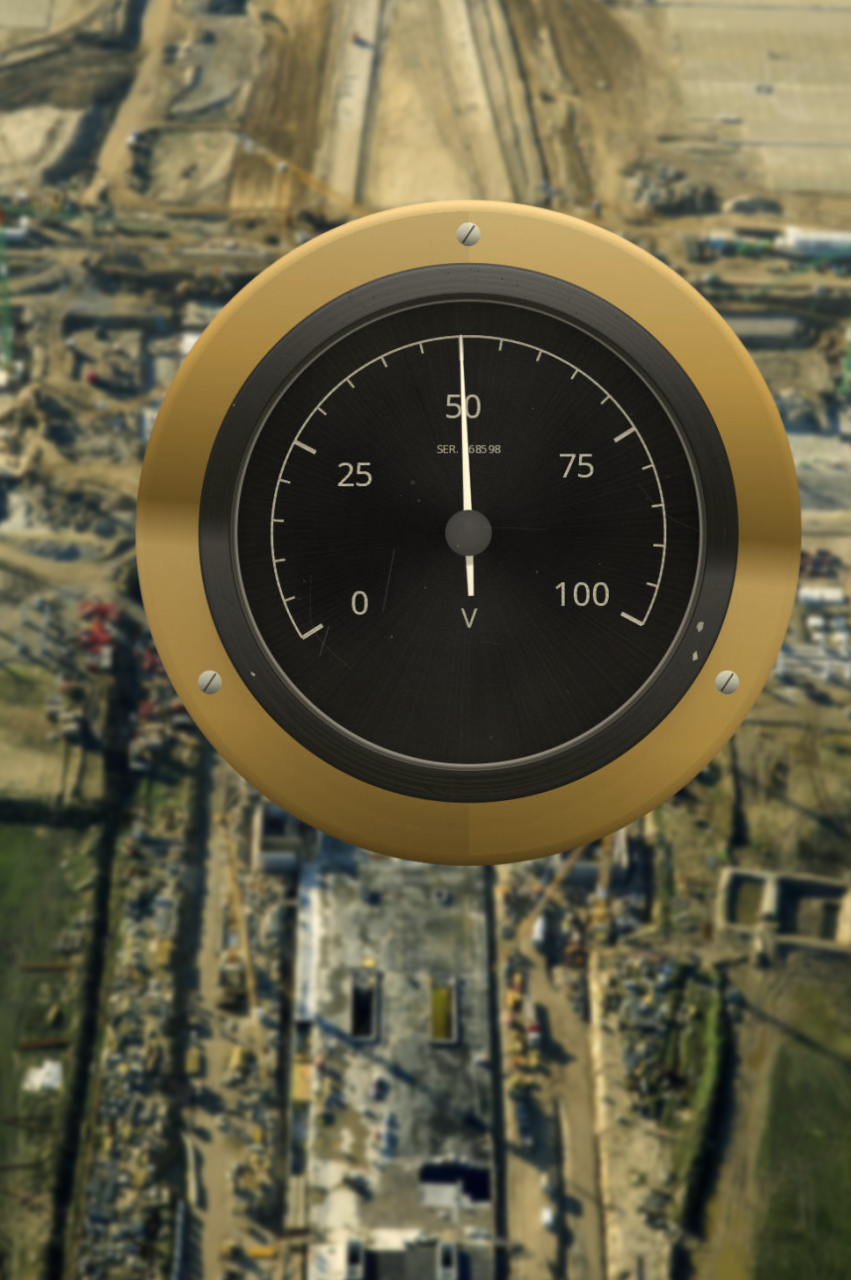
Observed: 50 V
